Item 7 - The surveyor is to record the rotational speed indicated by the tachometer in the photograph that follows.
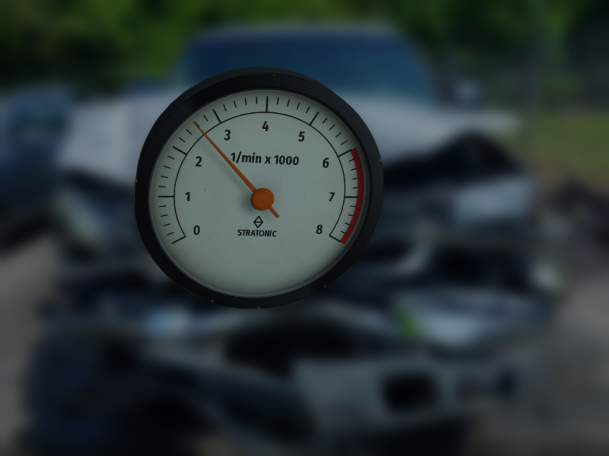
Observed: 2600 rpm
